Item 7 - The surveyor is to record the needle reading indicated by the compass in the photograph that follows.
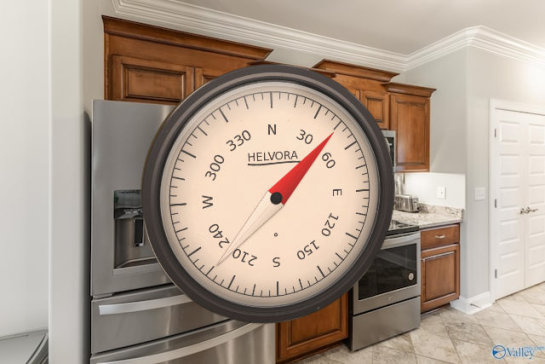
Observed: 45 °
